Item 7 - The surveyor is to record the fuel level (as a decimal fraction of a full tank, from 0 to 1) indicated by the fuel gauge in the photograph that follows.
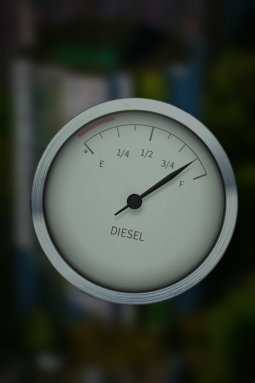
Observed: 0.875
